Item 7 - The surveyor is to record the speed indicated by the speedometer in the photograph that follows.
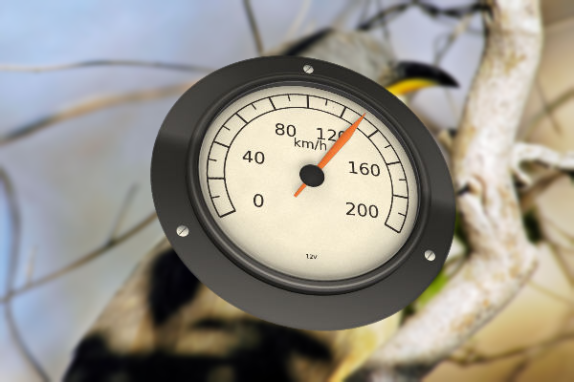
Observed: 130 km/h
